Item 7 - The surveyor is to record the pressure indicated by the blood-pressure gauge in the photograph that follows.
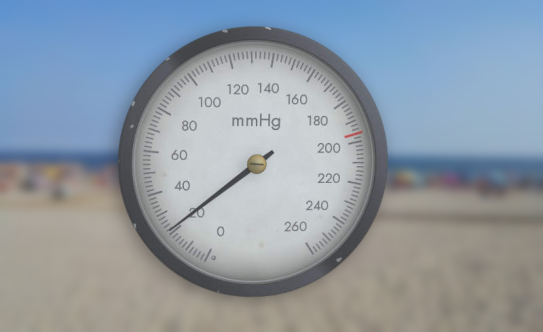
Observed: 22 mmHg
